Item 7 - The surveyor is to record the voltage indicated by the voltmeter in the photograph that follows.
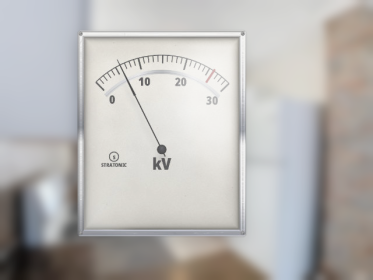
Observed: 6 kV
